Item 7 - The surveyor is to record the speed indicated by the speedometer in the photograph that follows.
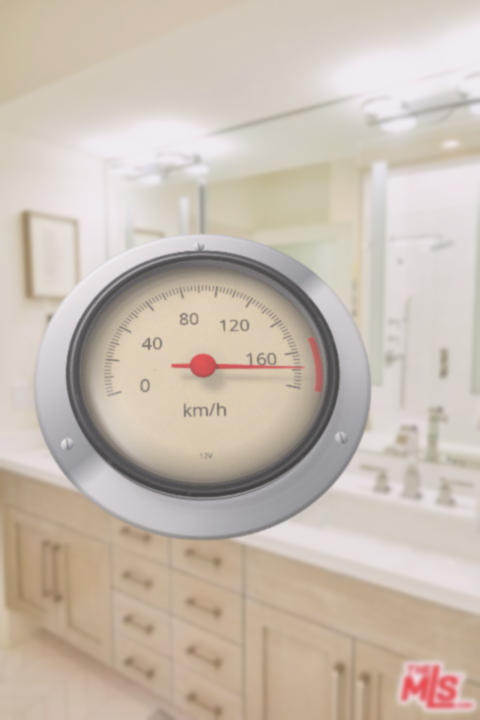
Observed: 170 km/h
